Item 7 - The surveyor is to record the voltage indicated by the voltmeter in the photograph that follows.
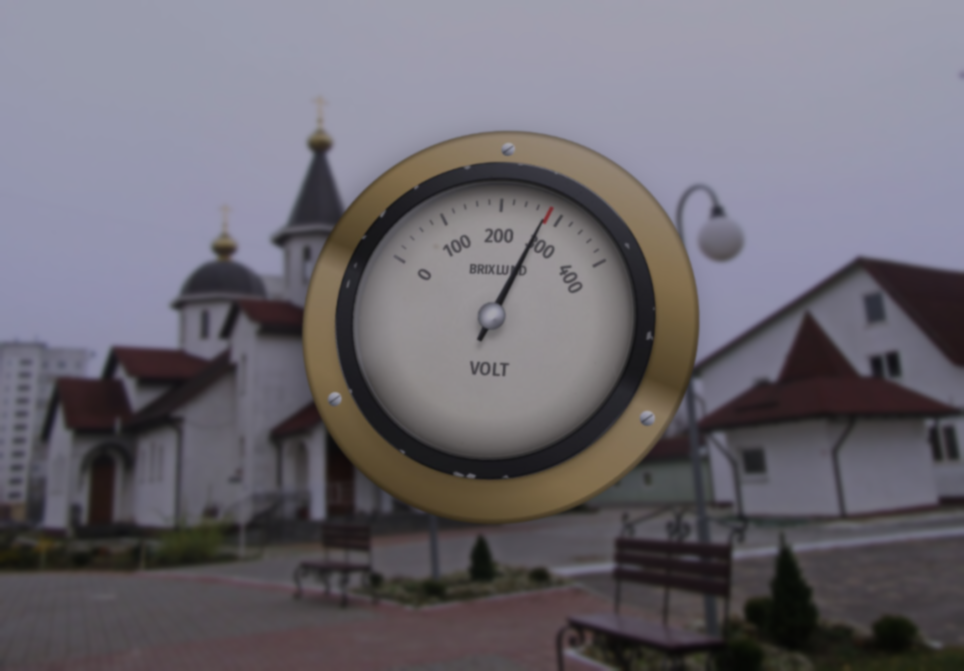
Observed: 280 V
